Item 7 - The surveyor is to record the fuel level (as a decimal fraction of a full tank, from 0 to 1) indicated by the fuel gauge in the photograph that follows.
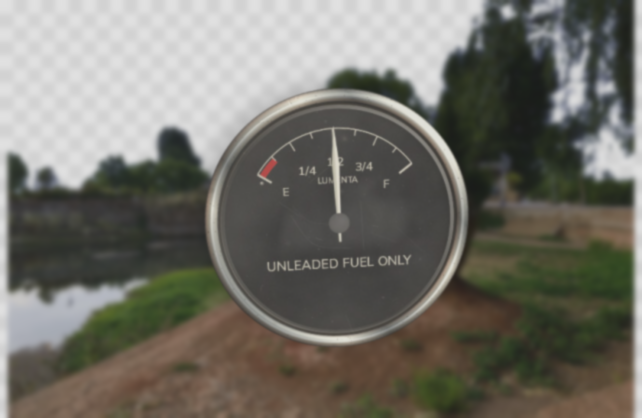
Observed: 0.5
